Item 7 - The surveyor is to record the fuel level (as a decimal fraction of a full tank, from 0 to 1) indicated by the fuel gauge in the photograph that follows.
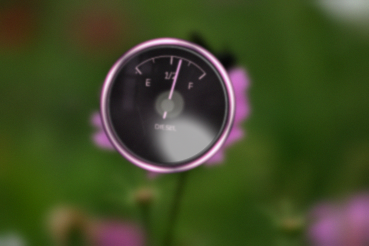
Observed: 0.625
